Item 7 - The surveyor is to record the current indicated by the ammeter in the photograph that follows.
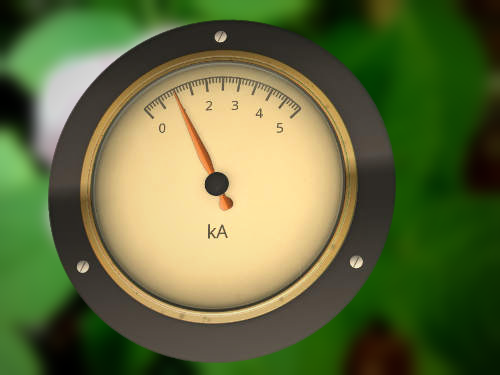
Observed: 1 kA
